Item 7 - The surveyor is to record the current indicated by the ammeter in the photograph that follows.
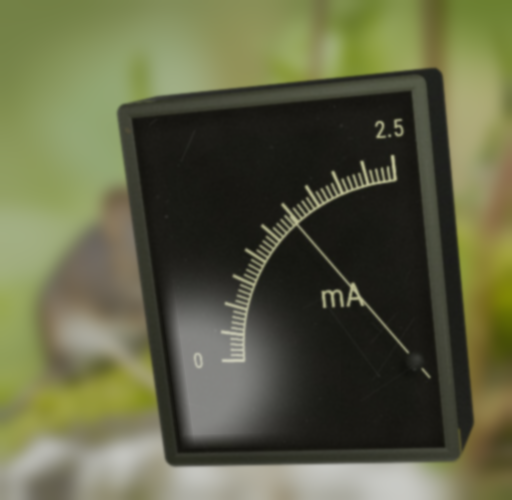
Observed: 1.5 mA
